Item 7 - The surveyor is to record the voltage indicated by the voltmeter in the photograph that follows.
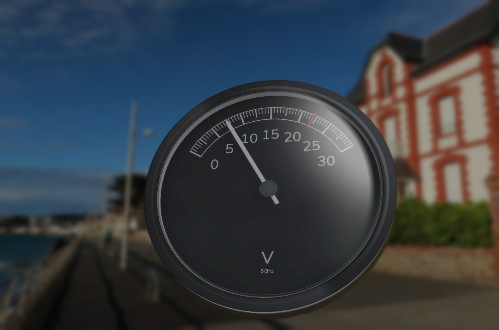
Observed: 7.5 V
